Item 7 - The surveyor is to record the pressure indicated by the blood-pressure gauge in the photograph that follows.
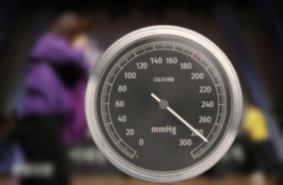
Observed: 280 mmHg
